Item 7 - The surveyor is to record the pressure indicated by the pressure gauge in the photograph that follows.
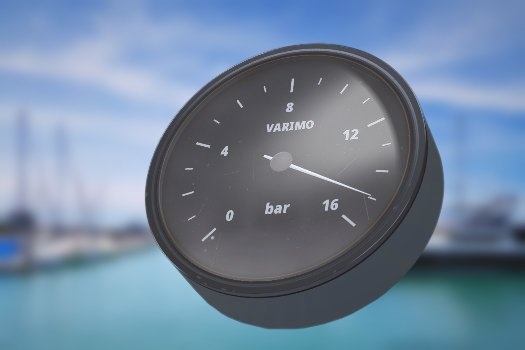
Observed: 15 bar
